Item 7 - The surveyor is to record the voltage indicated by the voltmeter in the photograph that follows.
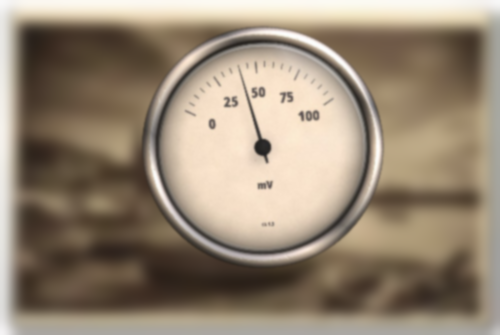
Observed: 40 mV
